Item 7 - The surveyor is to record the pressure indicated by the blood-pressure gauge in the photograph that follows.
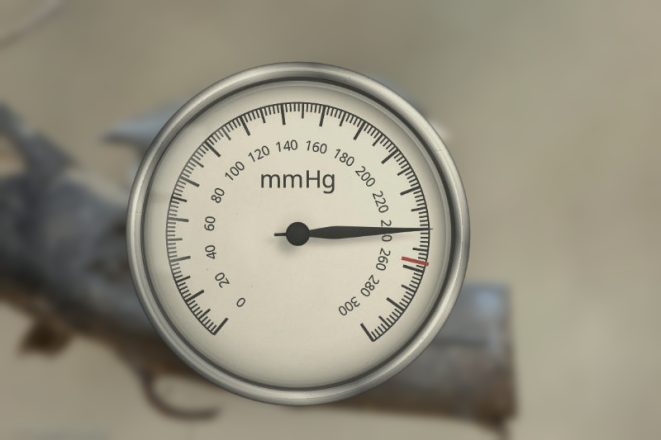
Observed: 240 mmHg
